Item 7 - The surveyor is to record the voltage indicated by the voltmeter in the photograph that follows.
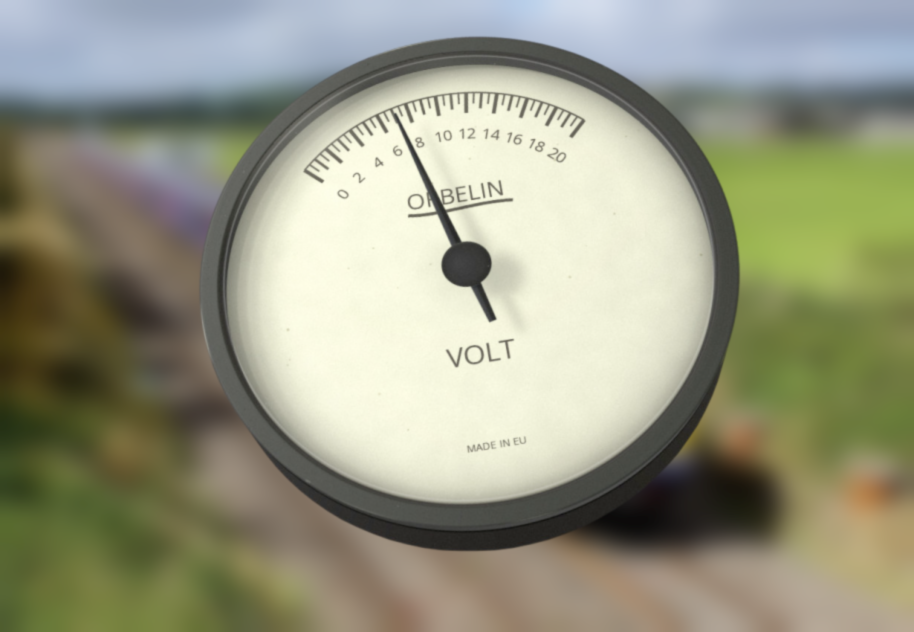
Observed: 7 V
